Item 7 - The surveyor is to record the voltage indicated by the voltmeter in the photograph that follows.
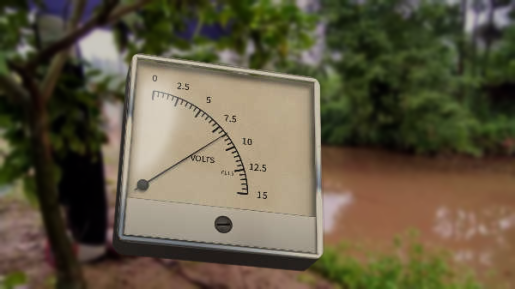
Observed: 8.5 V
